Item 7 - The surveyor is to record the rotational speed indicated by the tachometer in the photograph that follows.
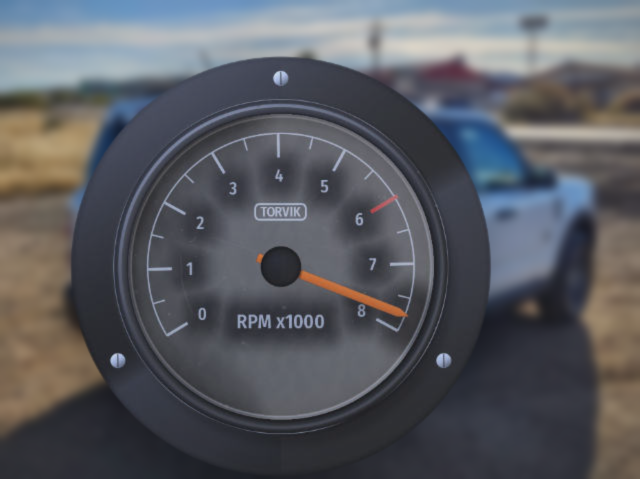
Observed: 7750 rpm
